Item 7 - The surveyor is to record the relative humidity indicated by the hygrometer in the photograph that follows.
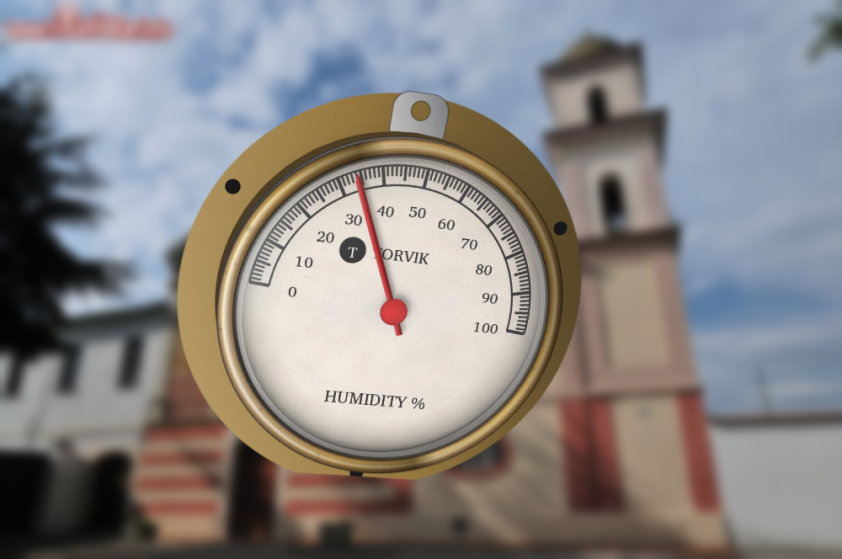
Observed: 34 %
